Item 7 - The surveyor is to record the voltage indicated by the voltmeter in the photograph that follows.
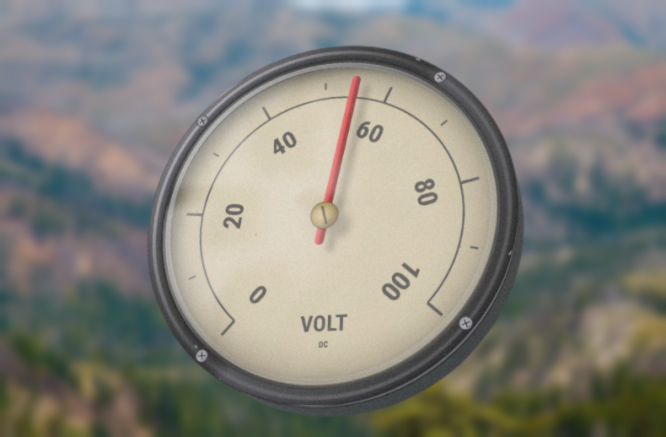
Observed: 55 V
